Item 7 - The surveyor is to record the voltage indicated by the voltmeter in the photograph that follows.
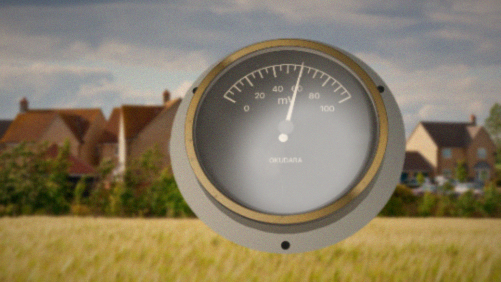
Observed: 60 mV
